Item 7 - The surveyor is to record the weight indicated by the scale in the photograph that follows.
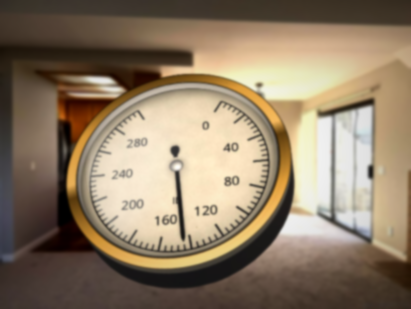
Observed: 144 lb
